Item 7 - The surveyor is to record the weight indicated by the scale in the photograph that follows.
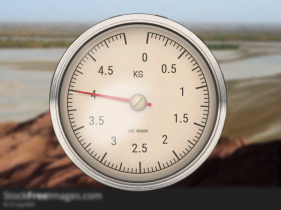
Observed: 4 kg
